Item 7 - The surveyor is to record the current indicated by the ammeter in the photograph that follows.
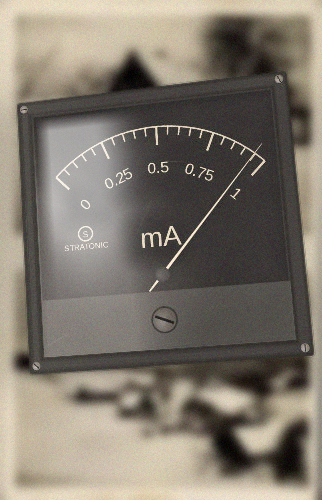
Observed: 0.95 mA
